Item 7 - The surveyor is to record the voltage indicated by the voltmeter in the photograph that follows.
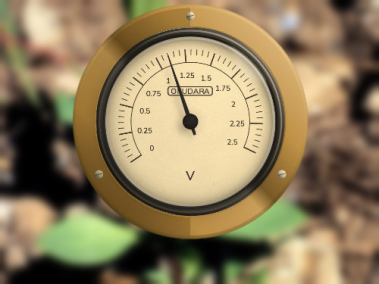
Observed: 1.1 V
